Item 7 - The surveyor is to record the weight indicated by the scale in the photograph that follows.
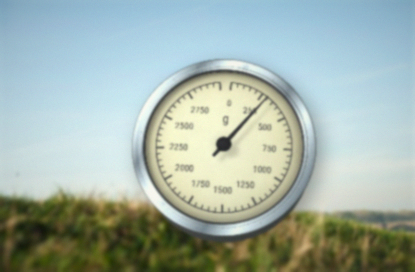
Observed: 300 g
